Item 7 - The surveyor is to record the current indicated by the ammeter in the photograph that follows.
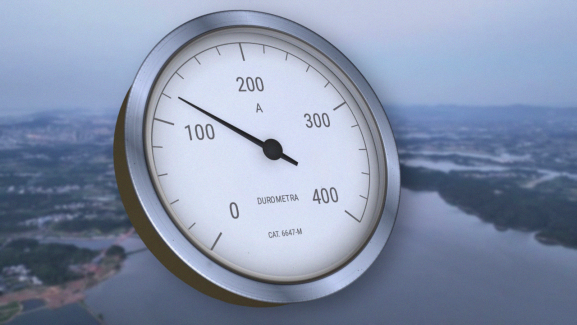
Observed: 120 A
